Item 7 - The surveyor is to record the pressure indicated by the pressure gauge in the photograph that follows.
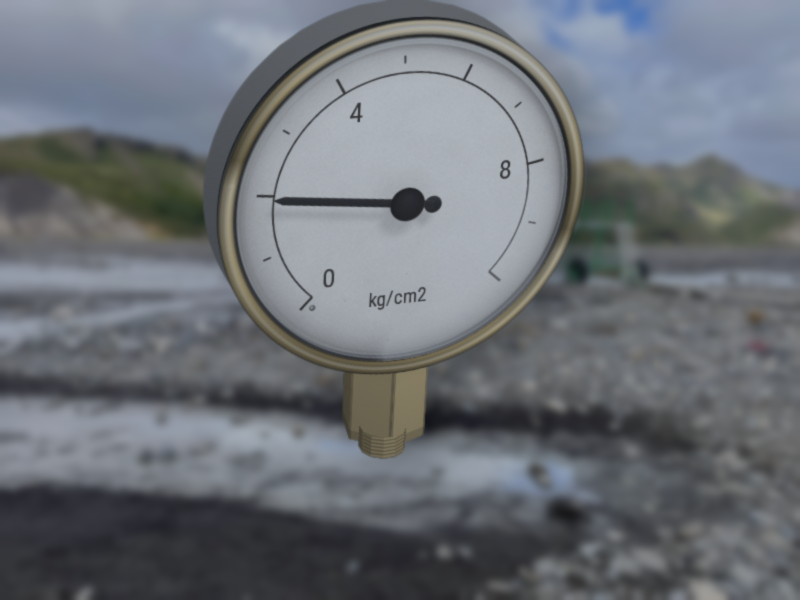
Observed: 2 kg/cm²
